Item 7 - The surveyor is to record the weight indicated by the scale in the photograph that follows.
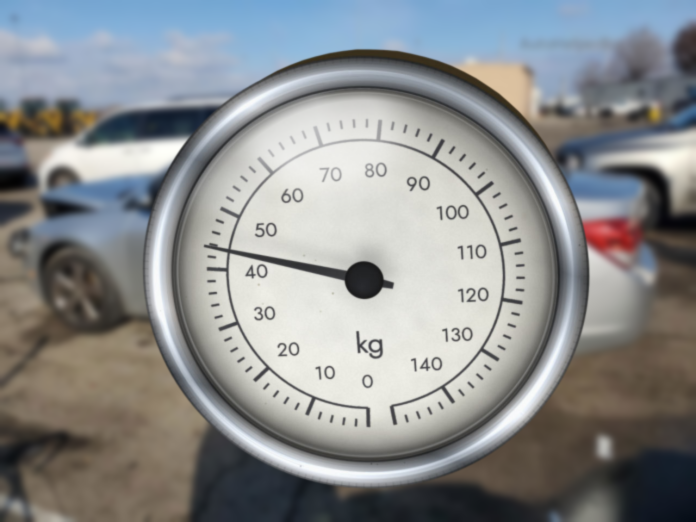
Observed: 44 kg
